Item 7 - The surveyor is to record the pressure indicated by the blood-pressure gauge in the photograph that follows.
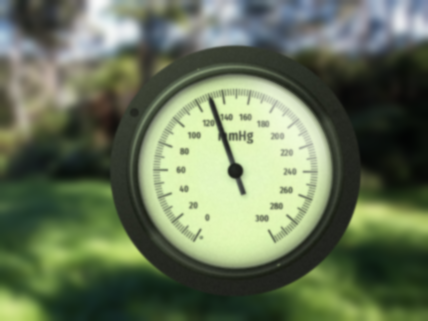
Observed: 130 mmHg
